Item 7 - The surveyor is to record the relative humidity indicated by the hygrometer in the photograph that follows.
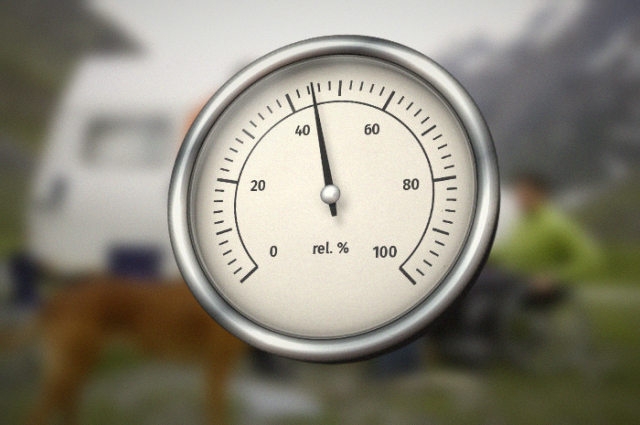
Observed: 45 %
